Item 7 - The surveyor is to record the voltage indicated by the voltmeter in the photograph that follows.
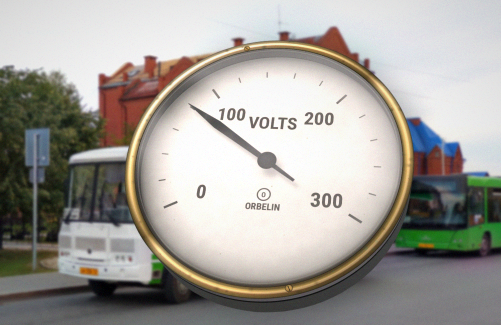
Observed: 80 V
